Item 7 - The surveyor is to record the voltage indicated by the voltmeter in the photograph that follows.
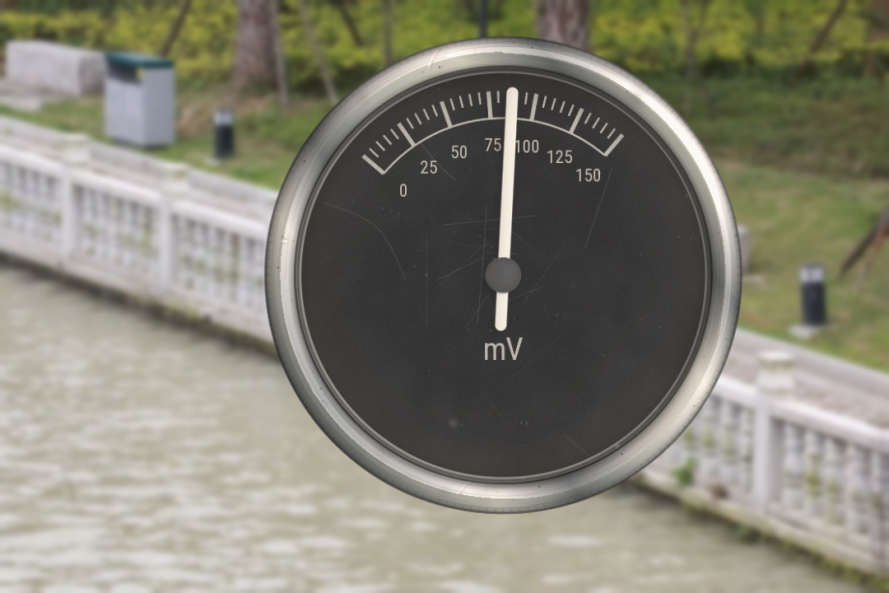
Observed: 87.5 mV
